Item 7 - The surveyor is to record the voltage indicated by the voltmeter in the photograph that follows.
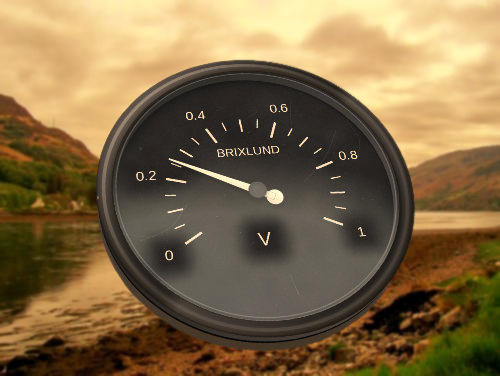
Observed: 0.25 V
